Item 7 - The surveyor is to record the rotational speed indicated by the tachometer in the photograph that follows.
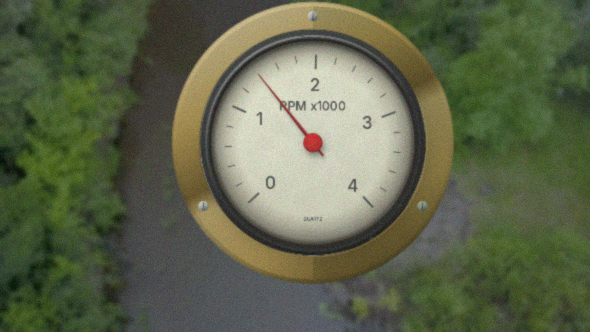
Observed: 1400 rpm
